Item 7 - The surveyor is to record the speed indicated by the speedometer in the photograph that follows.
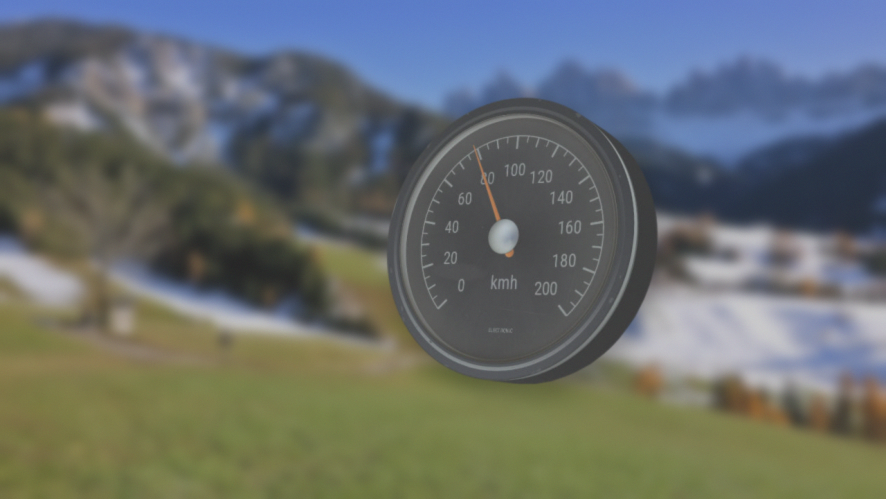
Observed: 80 km/h
